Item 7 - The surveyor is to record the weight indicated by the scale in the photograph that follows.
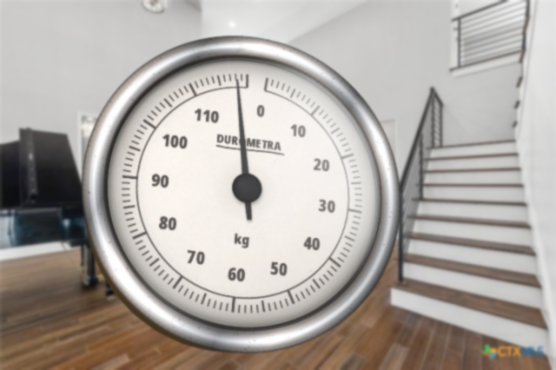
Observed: 118 kg
